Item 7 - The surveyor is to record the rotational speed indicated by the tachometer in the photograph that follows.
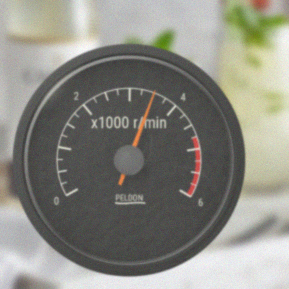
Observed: 3500 rpm
